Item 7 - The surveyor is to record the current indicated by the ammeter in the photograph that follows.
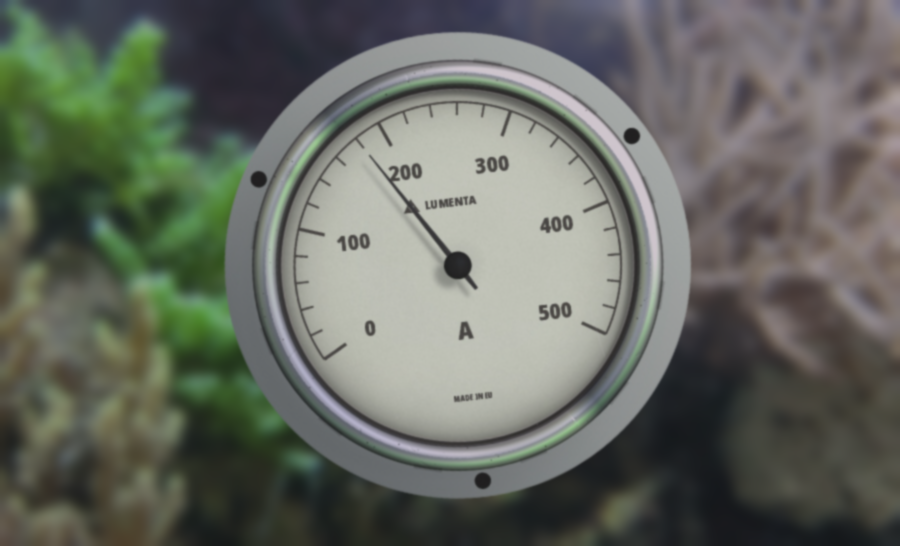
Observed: 180 A
